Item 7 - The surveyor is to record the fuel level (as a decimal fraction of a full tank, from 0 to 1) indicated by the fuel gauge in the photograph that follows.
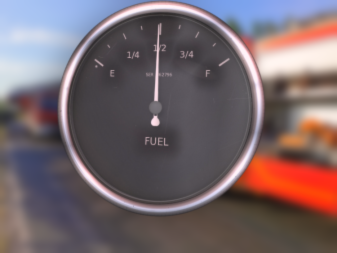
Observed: 0.5
